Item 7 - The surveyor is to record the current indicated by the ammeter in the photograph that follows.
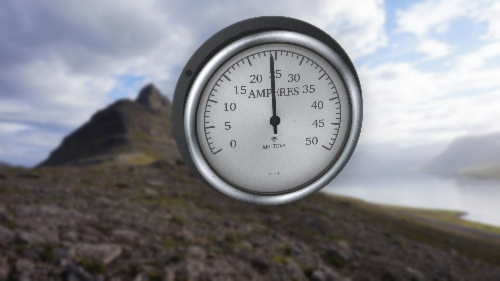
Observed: 24 A
